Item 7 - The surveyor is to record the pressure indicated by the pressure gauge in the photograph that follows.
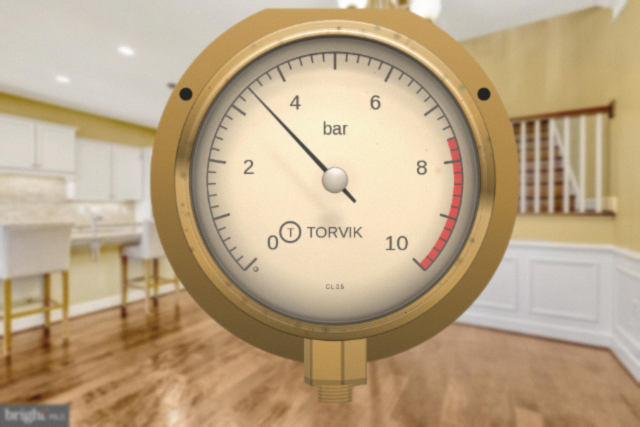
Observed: 3.4 bar
